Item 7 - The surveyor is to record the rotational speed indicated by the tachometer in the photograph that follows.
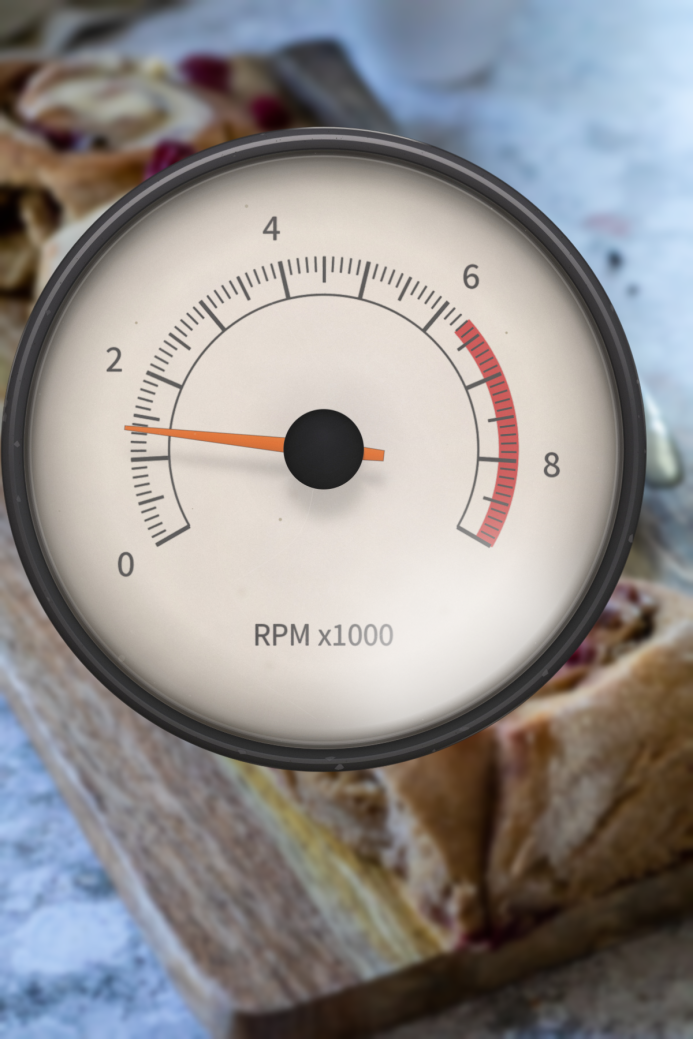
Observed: 1350 rpm
